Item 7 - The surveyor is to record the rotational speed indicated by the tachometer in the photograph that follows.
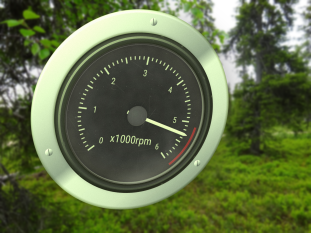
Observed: 5300 rpm
